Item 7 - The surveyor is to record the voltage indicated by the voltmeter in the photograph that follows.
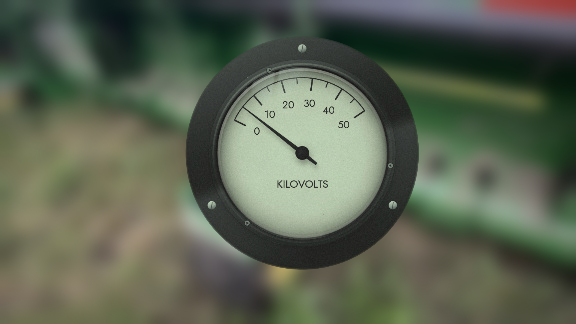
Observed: 5 kV
